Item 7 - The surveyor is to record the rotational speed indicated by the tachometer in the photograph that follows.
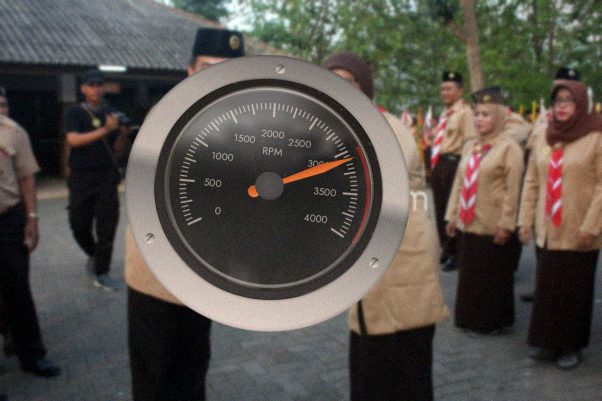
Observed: 3100 rpm
